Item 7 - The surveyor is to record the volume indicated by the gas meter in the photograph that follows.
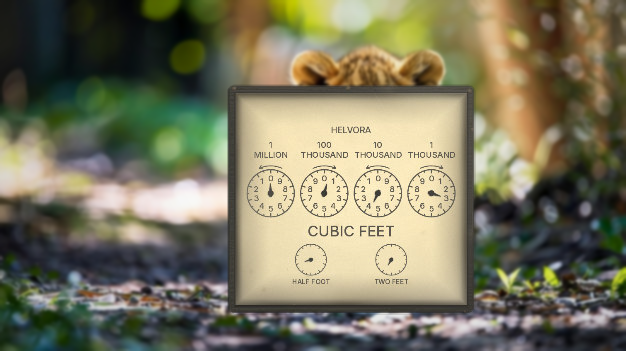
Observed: 4300 ft³
